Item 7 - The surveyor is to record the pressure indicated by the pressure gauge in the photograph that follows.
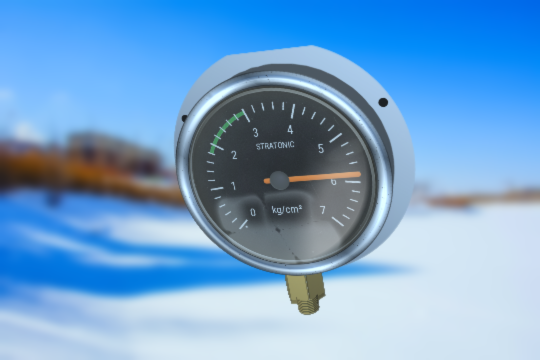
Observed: 5.8 kg/cm²
